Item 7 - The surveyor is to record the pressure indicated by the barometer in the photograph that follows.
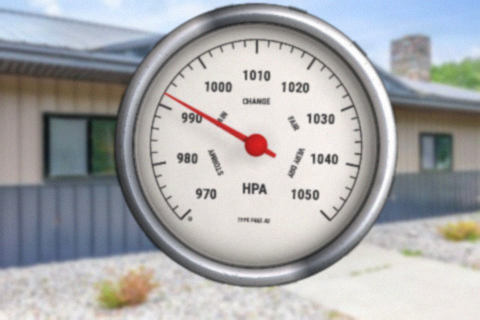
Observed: 992 hPa
